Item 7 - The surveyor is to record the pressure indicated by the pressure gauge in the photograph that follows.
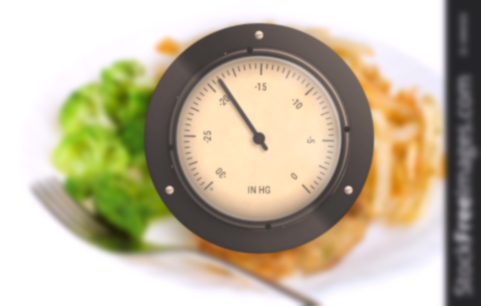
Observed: -19 inHg
